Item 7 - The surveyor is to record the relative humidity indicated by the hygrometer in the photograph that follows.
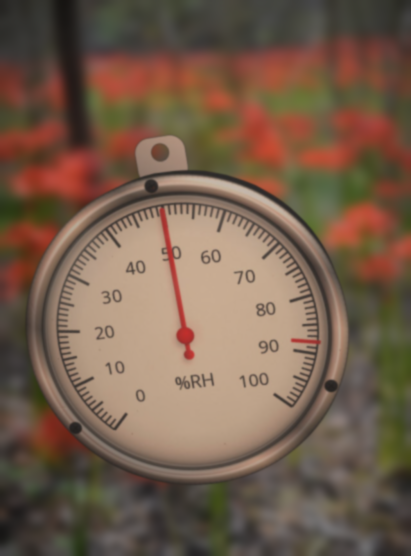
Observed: 50 %
